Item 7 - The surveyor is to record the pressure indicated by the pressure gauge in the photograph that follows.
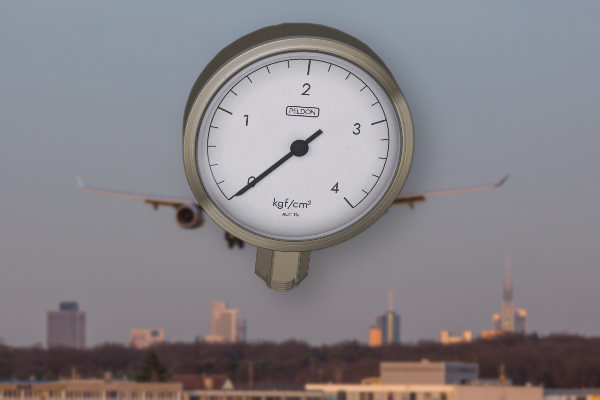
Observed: 0 kg/cm²
